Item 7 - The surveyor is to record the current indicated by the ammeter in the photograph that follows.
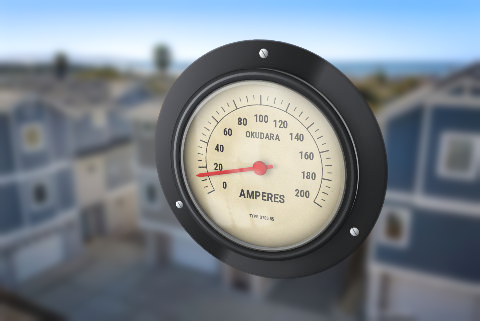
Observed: 15 A
